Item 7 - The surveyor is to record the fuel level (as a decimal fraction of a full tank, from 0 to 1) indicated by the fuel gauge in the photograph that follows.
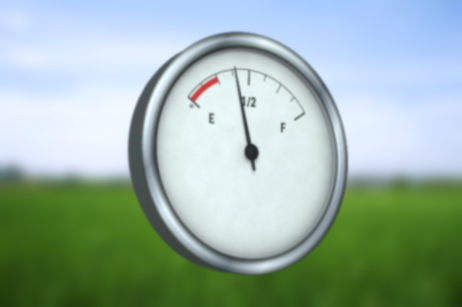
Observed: 0.375
